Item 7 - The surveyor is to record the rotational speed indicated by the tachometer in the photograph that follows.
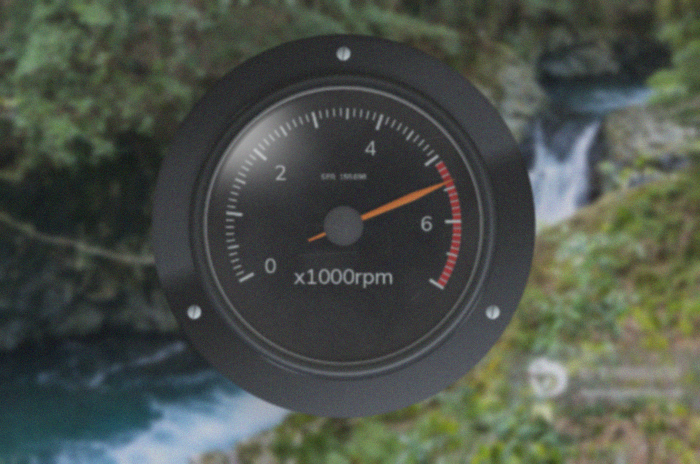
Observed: 5400 rpm
